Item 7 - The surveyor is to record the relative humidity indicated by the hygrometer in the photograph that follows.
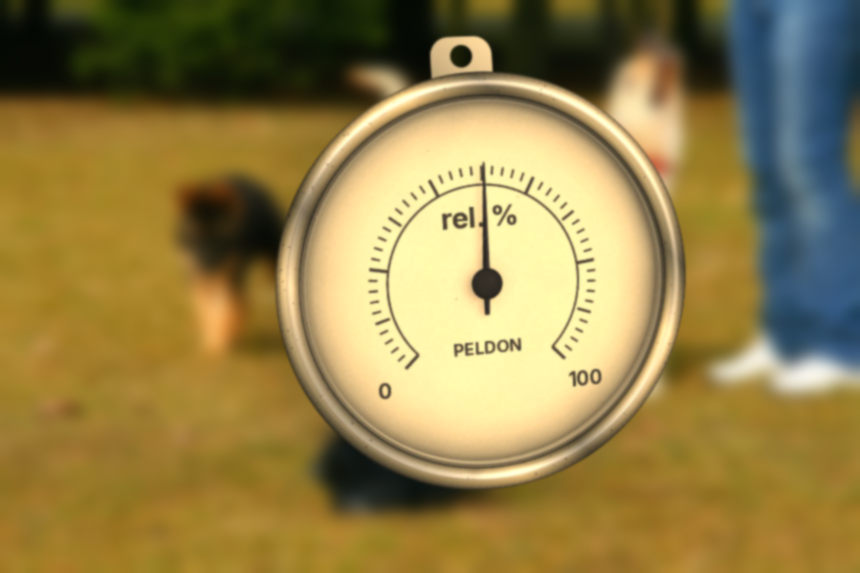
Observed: 50 %
